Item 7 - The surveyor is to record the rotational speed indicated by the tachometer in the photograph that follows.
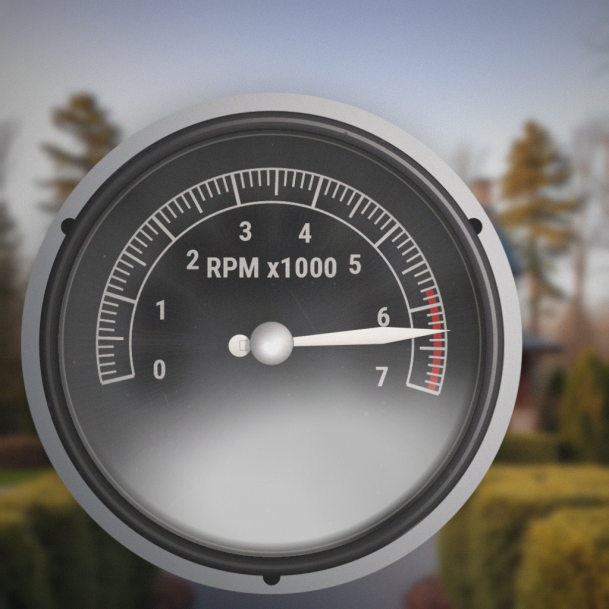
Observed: 6300 rpm
